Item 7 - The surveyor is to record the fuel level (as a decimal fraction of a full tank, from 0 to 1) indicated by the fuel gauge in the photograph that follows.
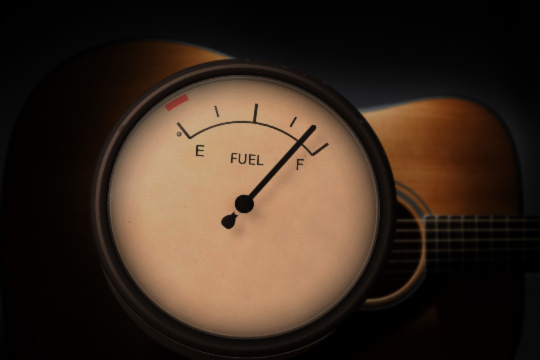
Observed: 0.875
